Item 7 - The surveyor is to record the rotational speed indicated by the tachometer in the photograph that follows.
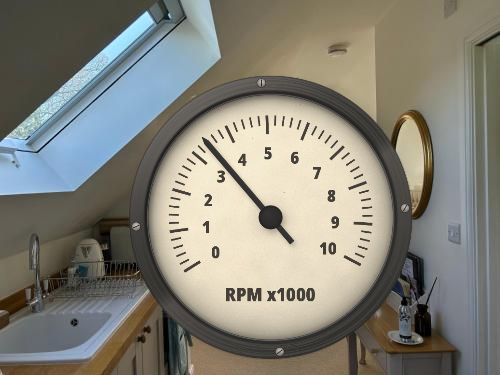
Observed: 3400 rpm
